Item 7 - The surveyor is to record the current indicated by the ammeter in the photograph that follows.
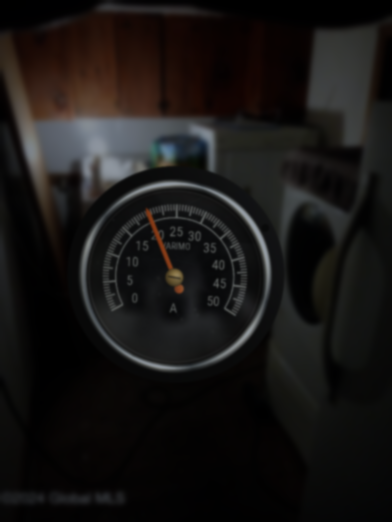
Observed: 20 A
